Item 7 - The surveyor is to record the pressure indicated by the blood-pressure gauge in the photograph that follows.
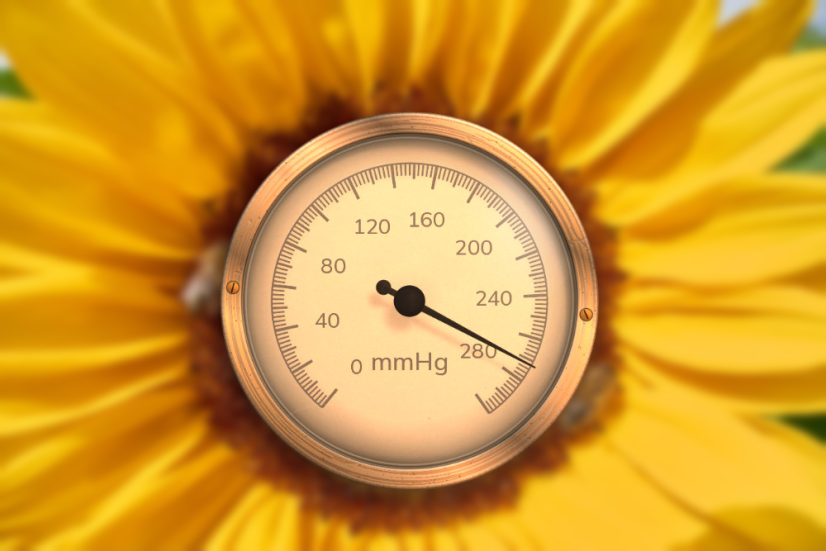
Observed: 272 mmHg
